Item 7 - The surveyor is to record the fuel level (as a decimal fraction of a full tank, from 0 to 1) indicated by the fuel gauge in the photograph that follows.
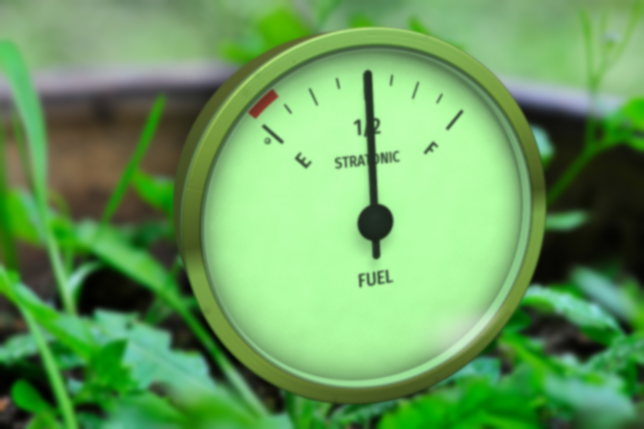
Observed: 0.5
